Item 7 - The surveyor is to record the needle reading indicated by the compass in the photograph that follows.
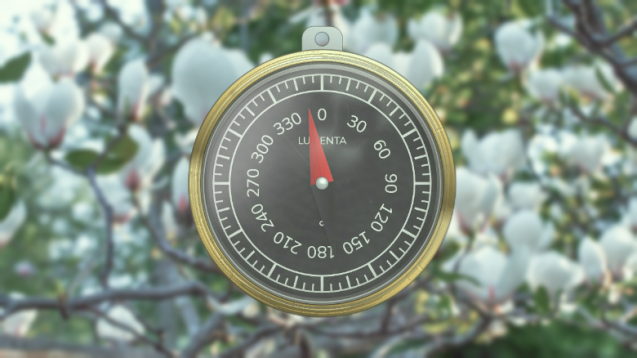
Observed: 350 °
